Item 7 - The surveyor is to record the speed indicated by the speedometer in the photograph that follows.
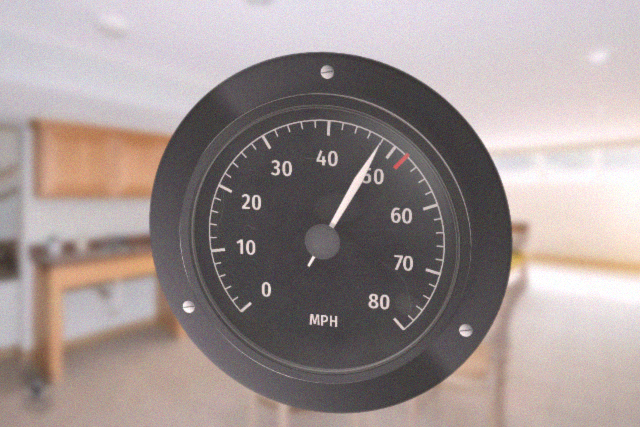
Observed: 48 mph
